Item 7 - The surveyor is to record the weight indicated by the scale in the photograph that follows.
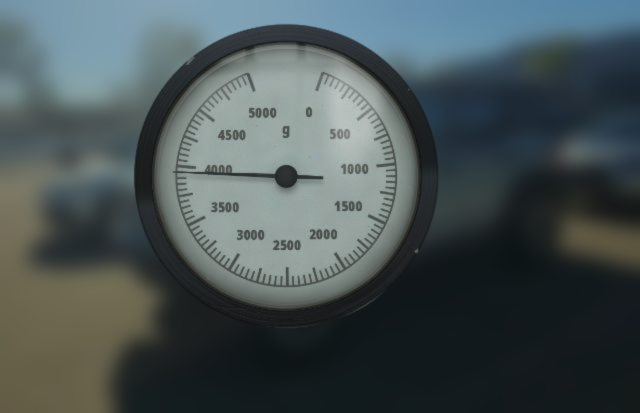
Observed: 3950 g
